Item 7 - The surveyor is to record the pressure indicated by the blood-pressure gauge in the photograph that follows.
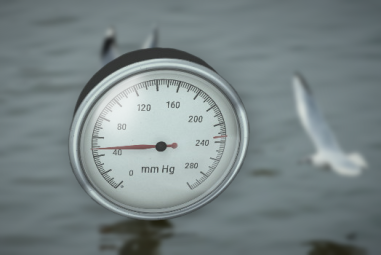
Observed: 50 mmHg
